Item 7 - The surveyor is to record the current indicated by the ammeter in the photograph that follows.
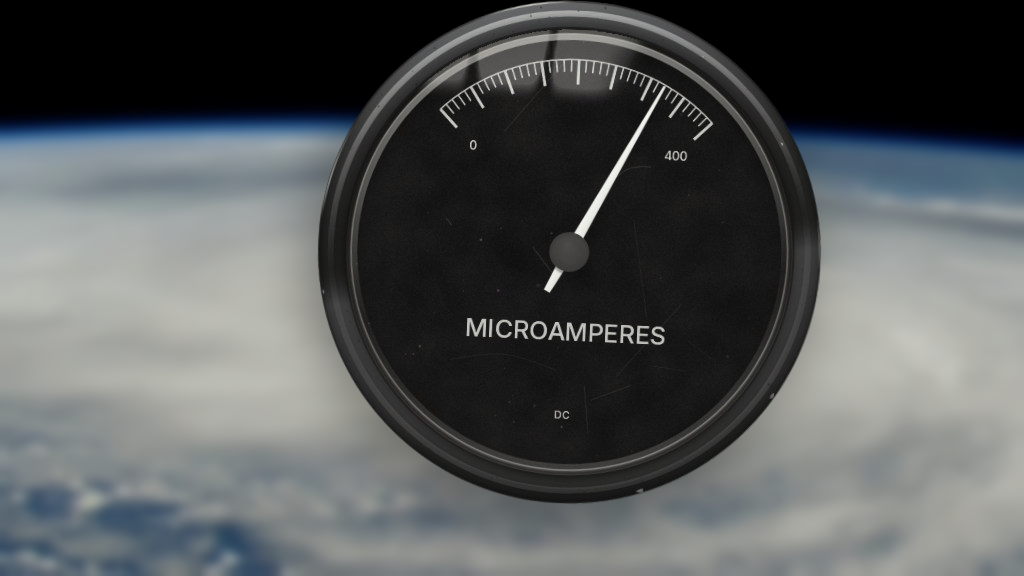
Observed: 320 µA
